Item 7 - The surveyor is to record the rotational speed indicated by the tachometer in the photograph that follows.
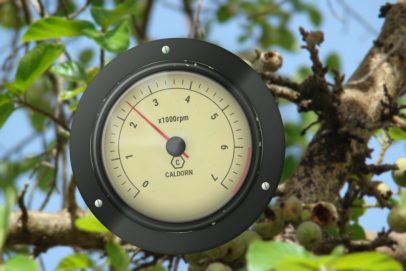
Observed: 2400 rpm
